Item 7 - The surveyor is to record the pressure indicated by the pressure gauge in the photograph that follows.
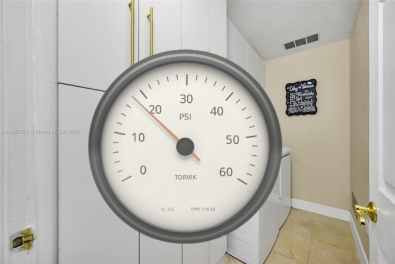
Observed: 18 psi
